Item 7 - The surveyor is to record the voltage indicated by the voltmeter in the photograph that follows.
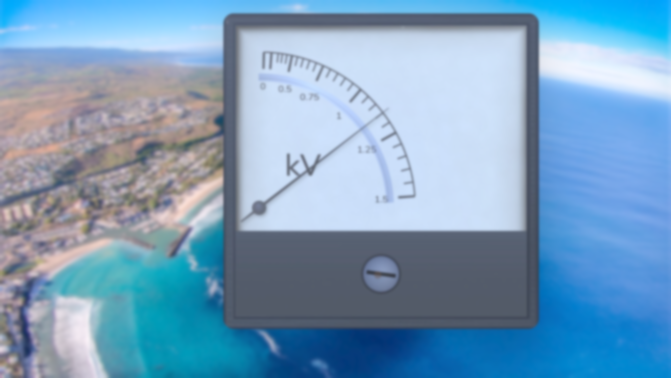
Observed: 1.15 kV
